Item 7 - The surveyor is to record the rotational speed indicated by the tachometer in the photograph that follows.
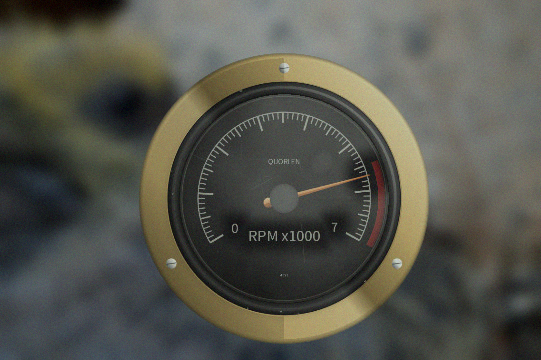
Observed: 5700 rpm
